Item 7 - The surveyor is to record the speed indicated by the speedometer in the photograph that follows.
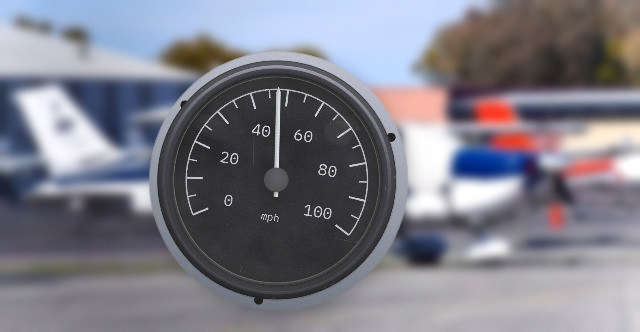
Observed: 47.5 mph
